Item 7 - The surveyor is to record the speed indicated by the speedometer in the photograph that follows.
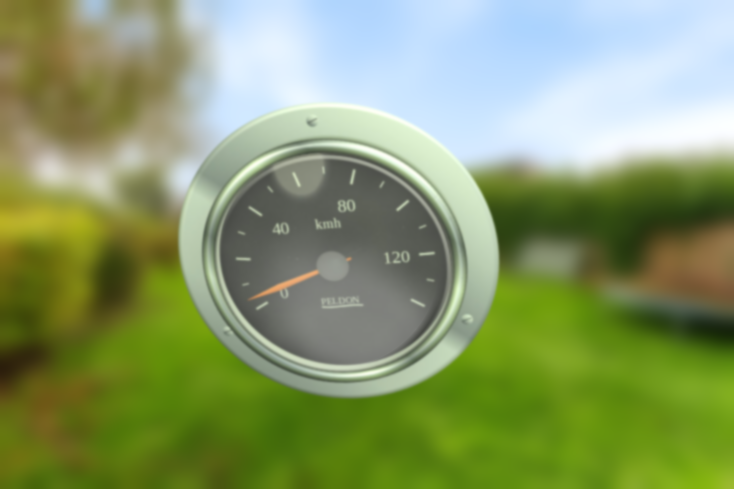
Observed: 5 km/h
